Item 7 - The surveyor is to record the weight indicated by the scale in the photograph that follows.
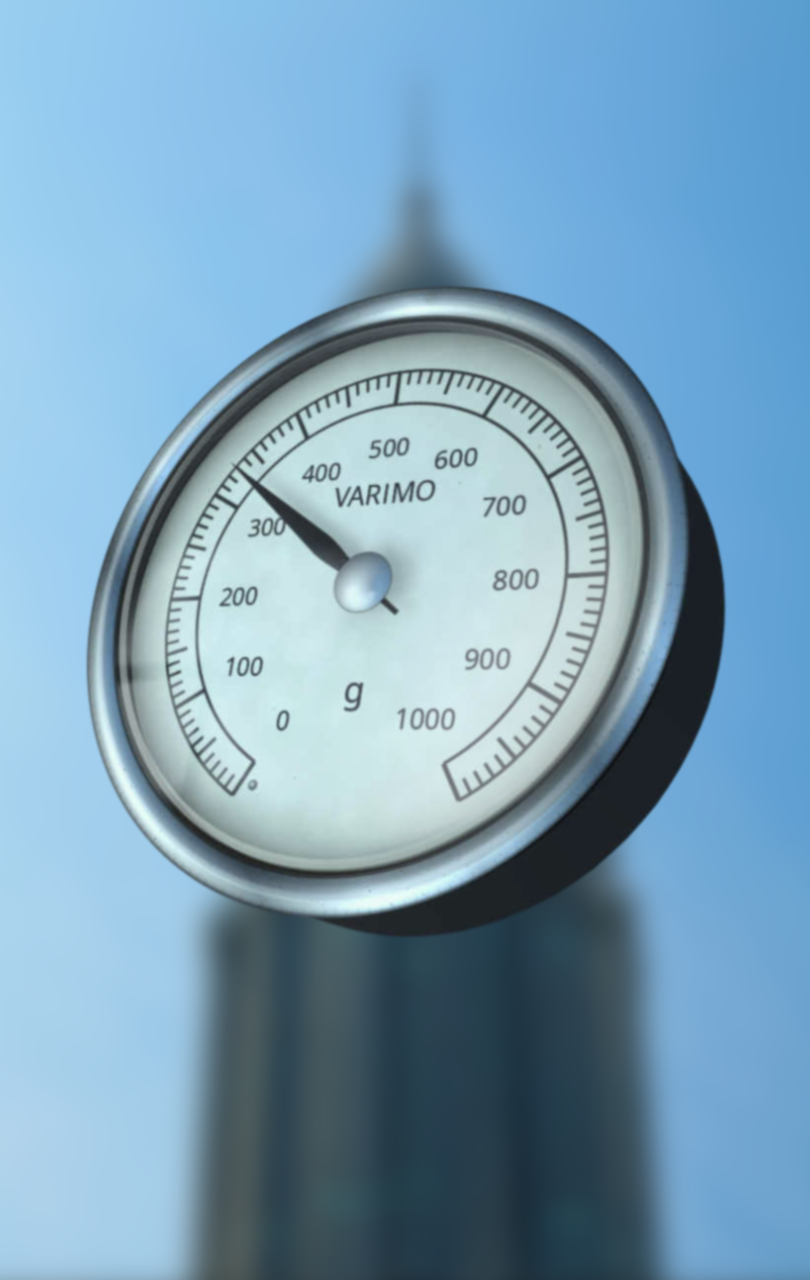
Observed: 330 g
